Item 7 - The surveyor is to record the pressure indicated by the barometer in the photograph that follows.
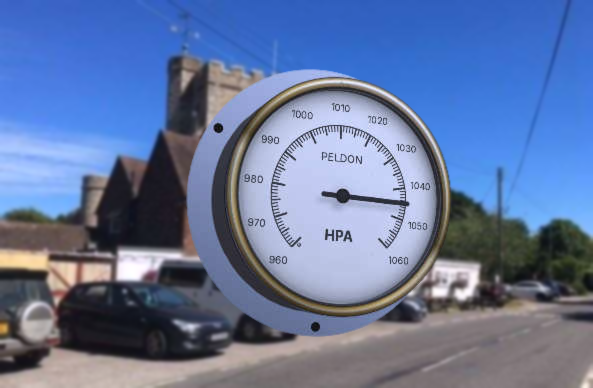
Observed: 1045 hPa
